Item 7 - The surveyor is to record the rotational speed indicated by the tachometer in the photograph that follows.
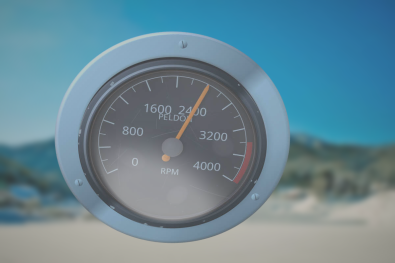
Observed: 2400 rpm
